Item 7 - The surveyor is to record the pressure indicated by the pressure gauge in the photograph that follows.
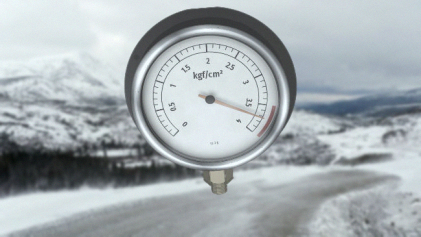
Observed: 3.7 kg/cm²
